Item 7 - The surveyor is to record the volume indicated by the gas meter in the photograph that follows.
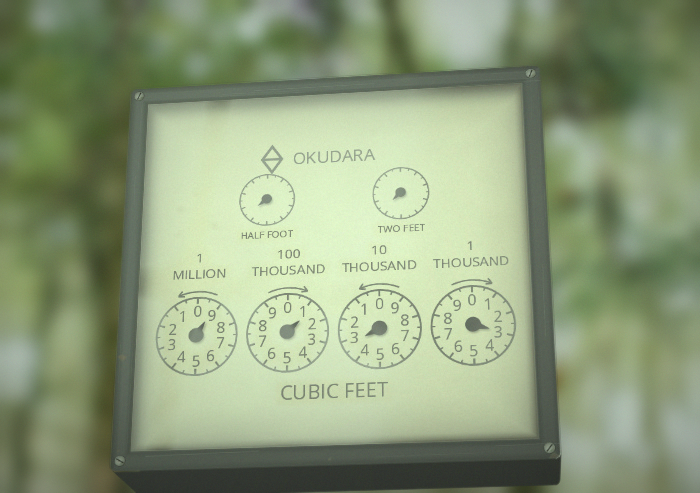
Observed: 913300 ft³
